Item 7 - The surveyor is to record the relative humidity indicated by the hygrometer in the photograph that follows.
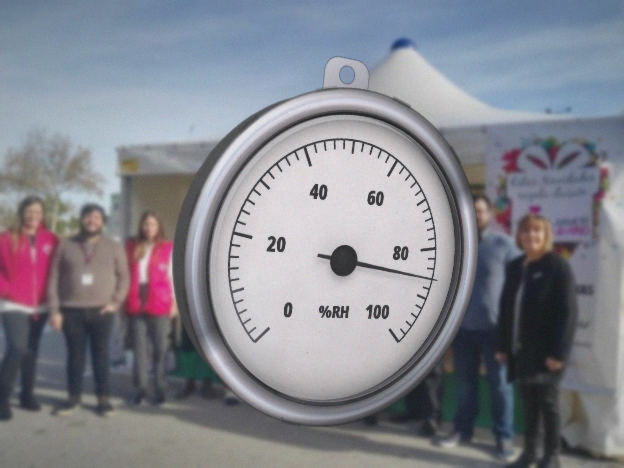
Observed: 86 %
